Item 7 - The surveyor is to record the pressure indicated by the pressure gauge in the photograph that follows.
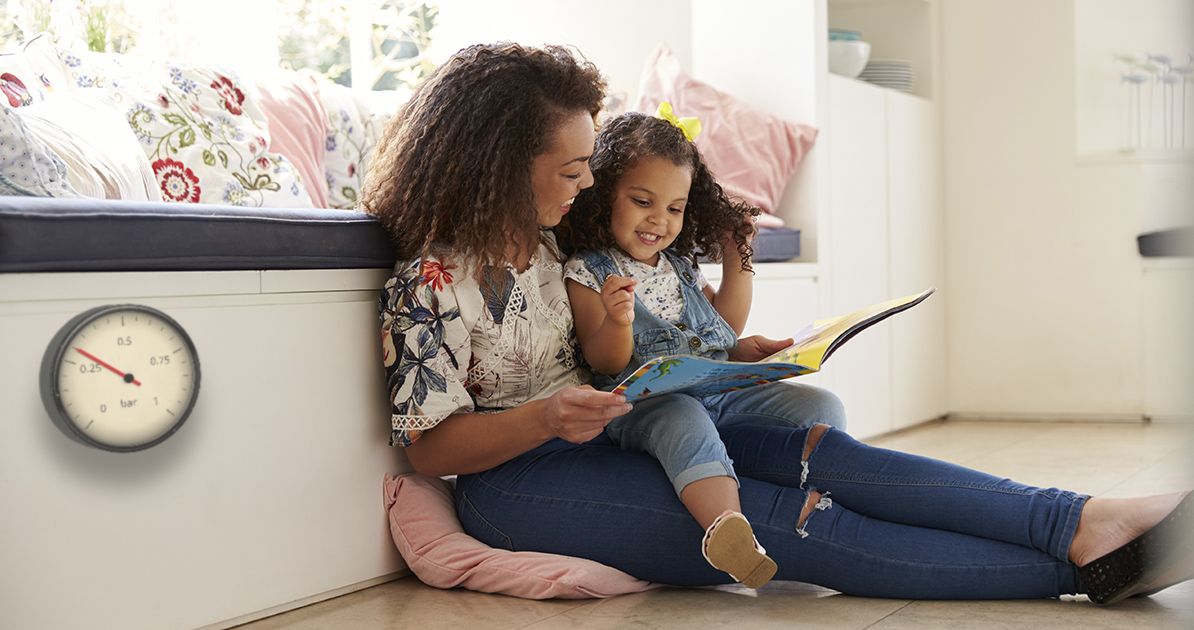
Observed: 0.3 bar
